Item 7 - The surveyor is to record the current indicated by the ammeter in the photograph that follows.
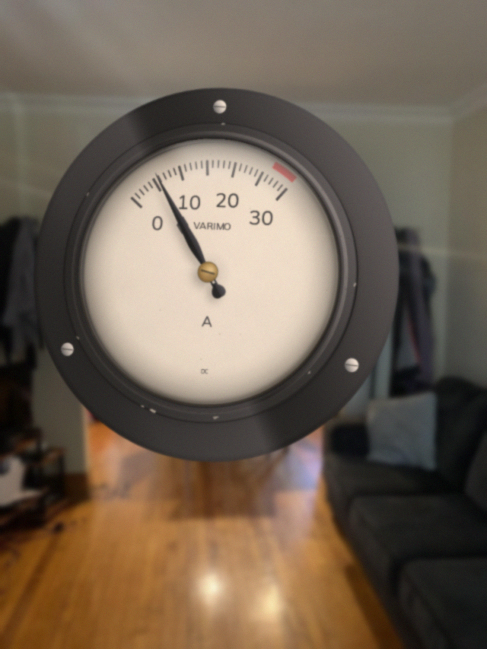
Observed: 6 A
